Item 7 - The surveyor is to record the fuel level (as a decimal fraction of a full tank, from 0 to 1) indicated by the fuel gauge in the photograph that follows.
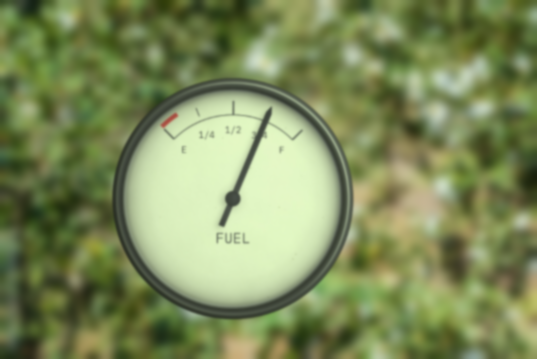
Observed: 0.75
